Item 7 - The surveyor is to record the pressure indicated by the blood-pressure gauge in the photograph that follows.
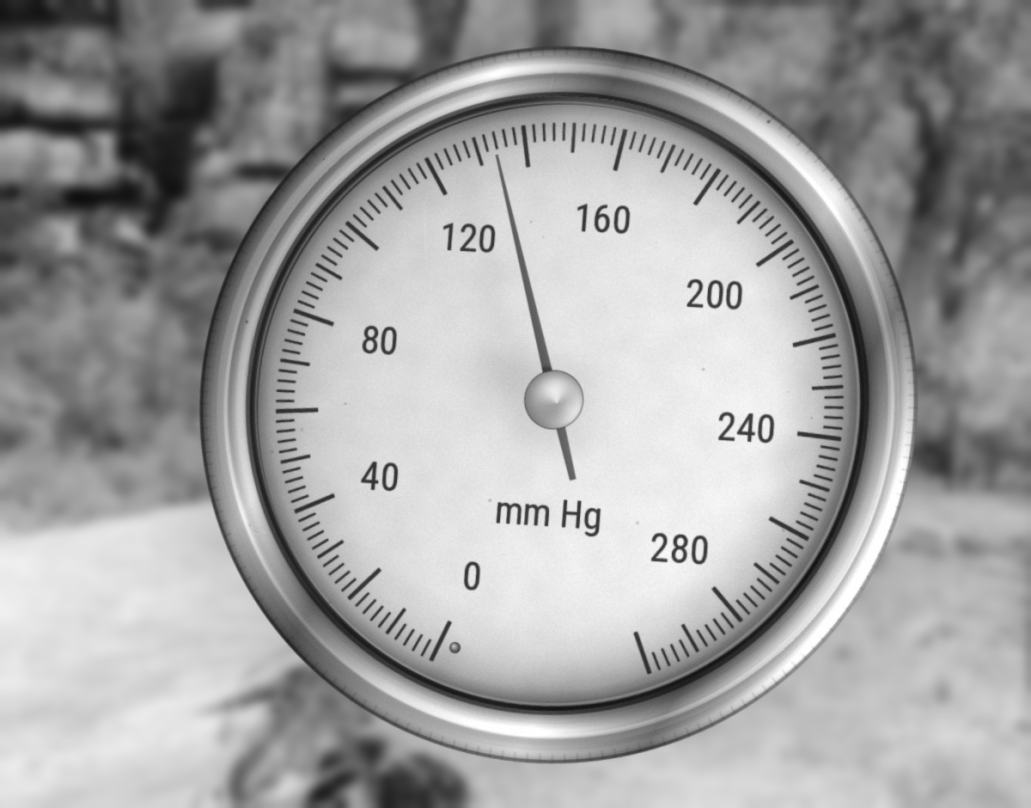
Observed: 134 mmHg
